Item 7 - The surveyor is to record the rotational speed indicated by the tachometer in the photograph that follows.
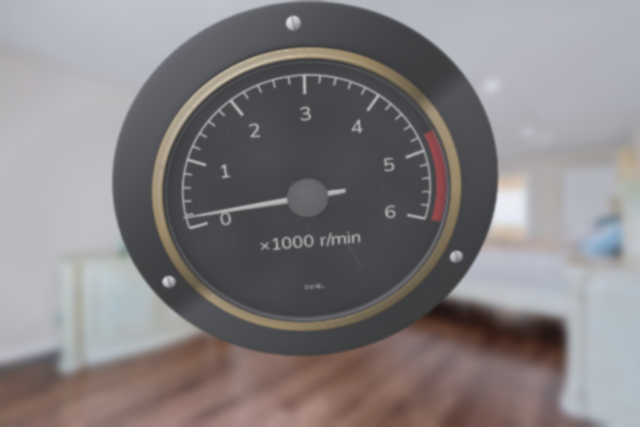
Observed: 200 rpm
